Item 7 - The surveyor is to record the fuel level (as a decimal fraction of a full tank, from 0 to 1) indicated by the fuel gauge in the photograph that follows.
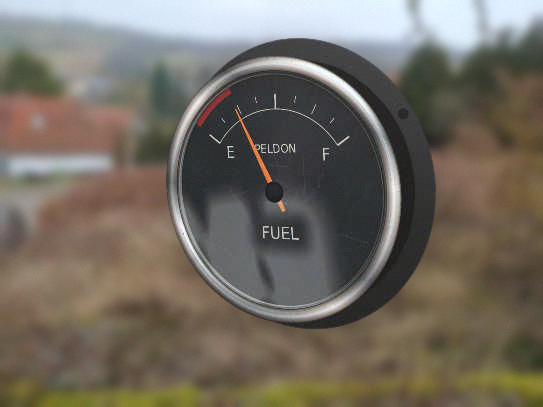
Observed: 0.25
